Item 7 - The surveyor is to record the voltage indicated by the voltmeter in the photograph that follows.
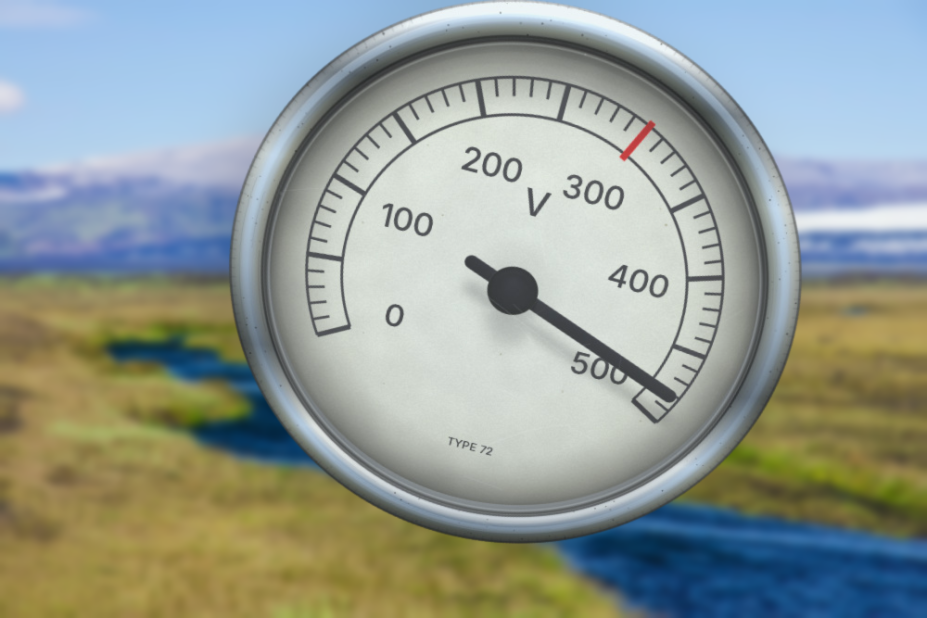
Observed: 480 V
